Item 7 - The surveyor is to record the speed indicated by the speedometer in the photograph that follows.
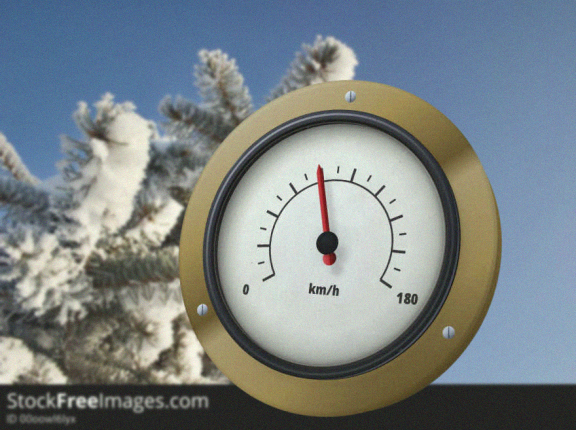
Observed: 80 km/h
